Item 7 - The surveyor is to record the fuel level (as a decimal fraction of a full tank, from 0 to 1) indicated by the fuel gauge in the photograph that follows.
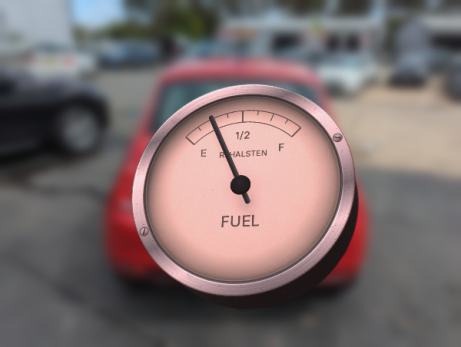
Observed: 0.25
